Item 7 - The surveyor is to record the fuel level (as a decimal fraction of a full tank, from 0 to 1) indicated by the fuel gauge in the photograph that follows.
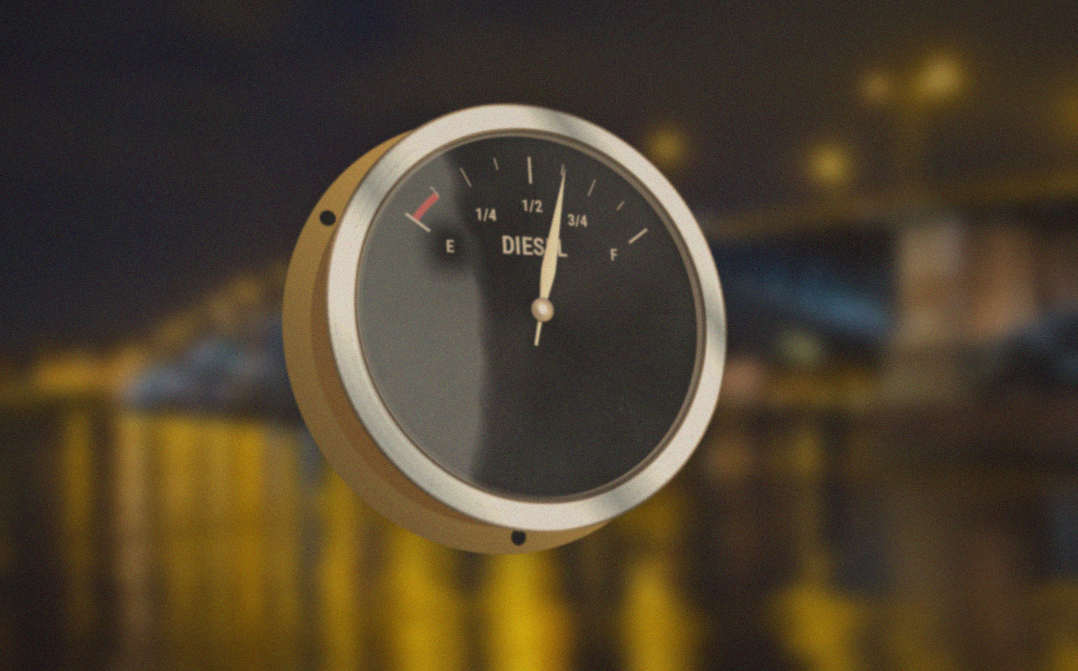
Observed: 0.625
